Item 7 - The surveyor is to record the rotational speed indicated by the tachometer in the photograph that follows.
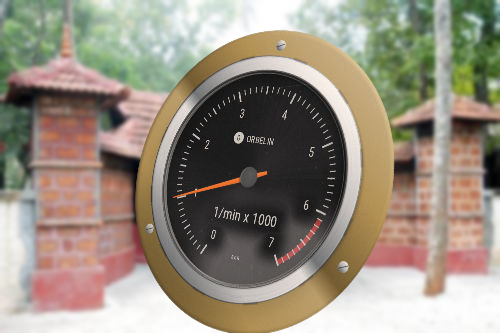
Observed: 1000 rpm
